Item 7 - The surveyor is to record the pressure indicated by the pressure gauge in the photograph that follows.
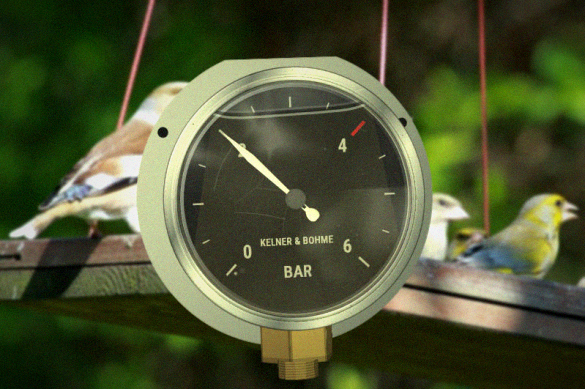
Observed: 2 bar
